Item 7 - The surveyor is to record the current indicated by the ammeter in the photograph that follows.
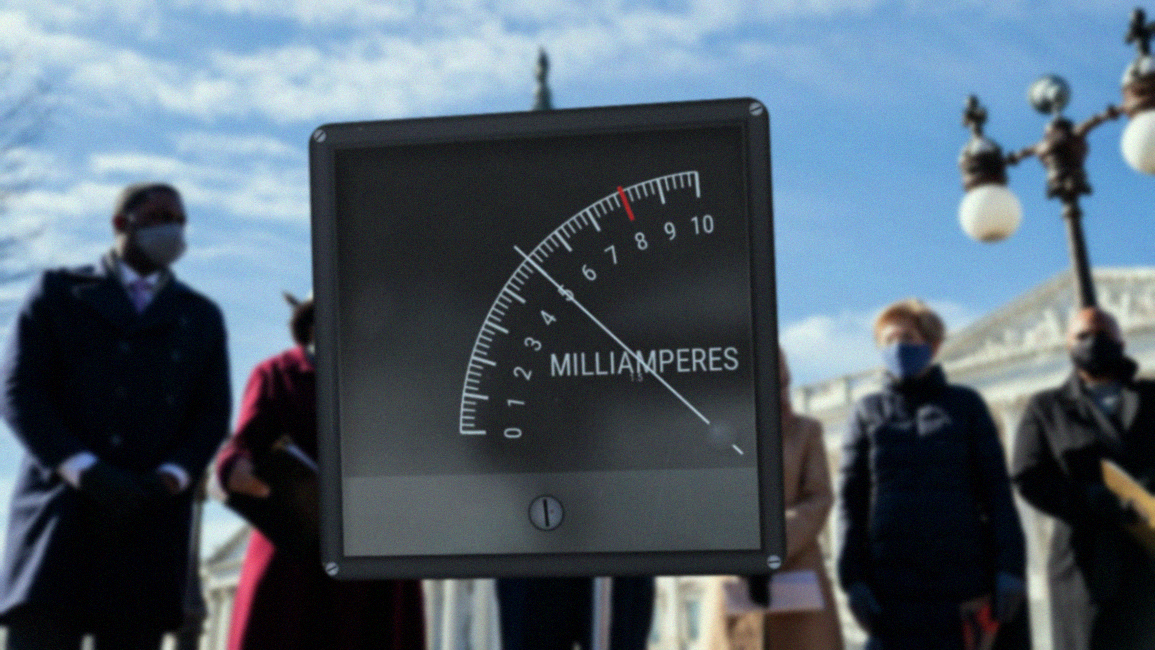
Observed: 5 mA
